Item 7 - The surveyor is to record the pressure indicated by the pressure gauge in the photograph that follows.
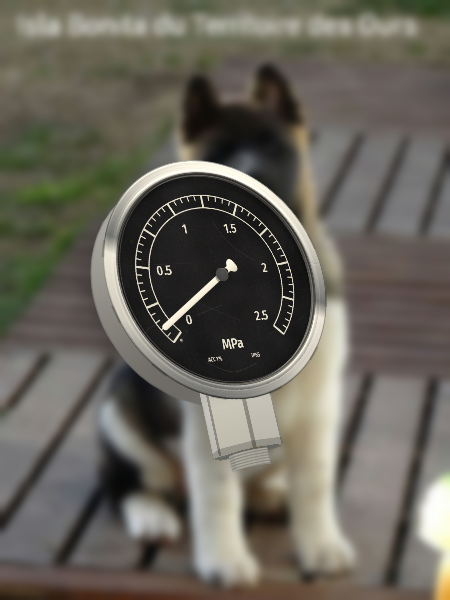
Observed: 0.1 MPa
